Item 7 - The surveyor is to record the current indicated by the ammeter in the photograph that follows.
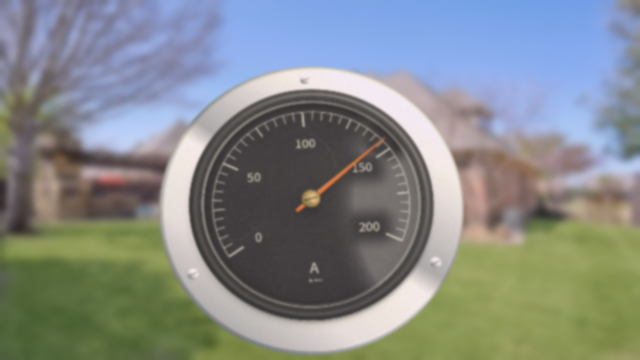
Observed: 145 A
